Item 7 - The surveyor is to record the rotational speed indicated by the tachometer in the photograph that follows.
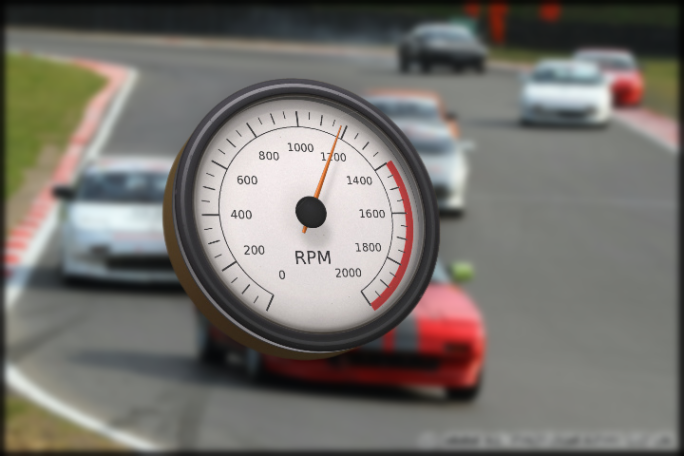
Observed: 1175 rpm
